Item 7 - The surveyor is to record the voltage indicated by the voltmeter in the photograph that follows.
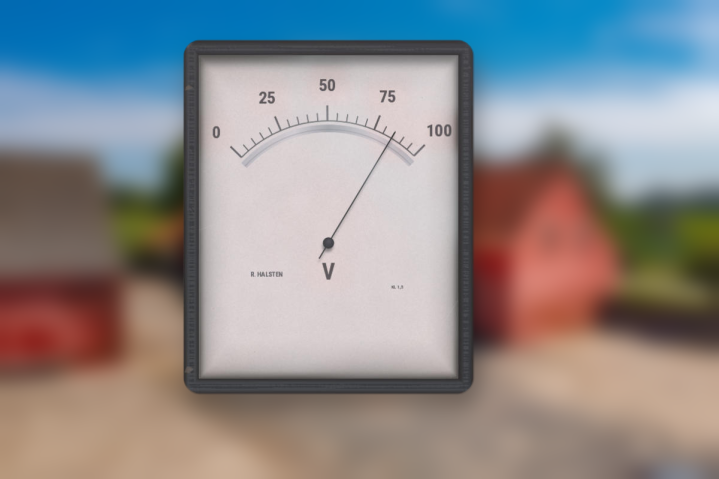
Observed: 85 V
